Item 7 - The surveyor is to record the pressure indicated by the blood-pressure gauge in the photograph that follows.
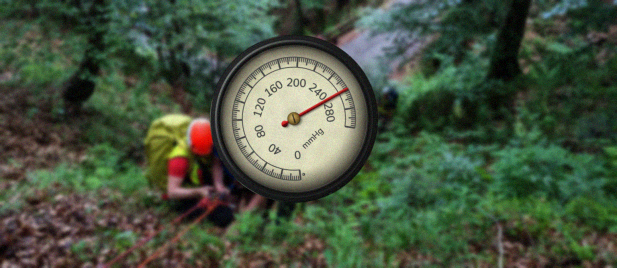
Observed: 260 mmHg
